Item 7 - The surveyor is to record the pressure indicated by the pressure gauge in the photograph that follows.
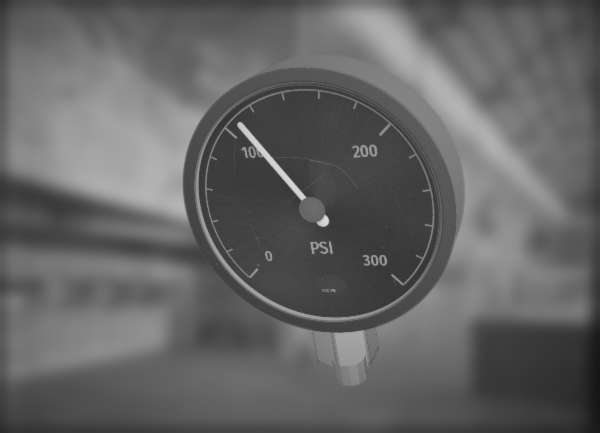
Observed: 110 psi
